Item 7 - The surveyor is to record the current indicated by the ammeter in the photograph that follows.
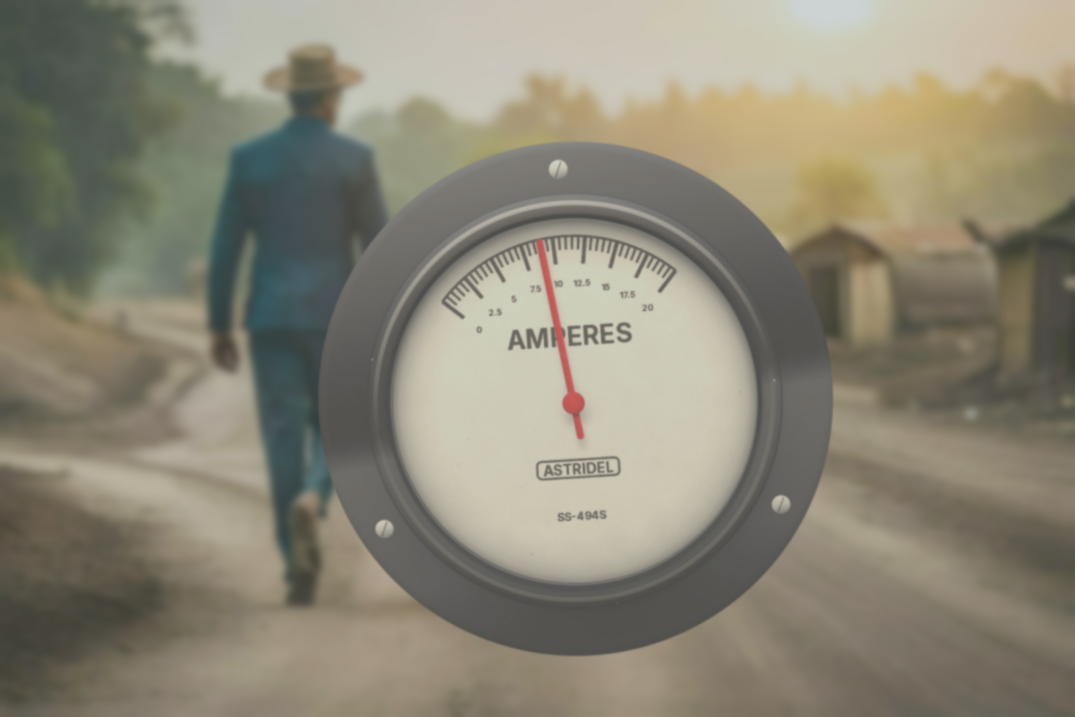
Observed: 9 A
